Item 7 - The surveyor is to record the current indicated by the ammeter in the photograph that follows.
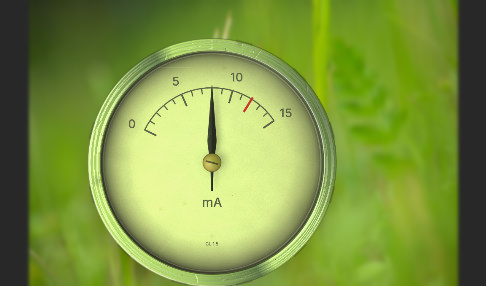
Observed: 8 mA
